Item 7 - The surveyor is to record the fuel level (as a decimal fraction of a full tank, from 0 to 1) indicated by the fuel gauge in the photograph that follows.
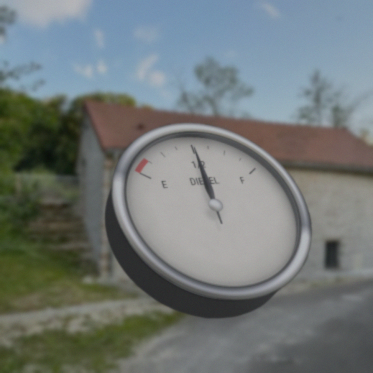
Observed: 0.5
